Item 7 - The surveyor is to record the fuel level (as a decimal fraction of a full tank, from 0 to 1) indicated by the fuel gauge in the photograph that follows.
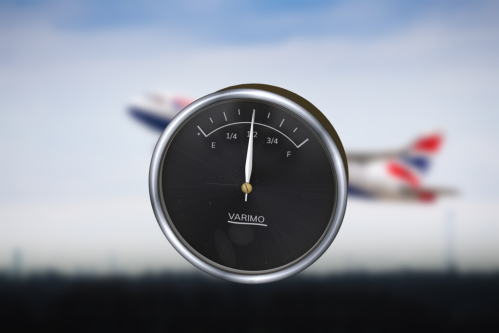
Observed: 0.5
